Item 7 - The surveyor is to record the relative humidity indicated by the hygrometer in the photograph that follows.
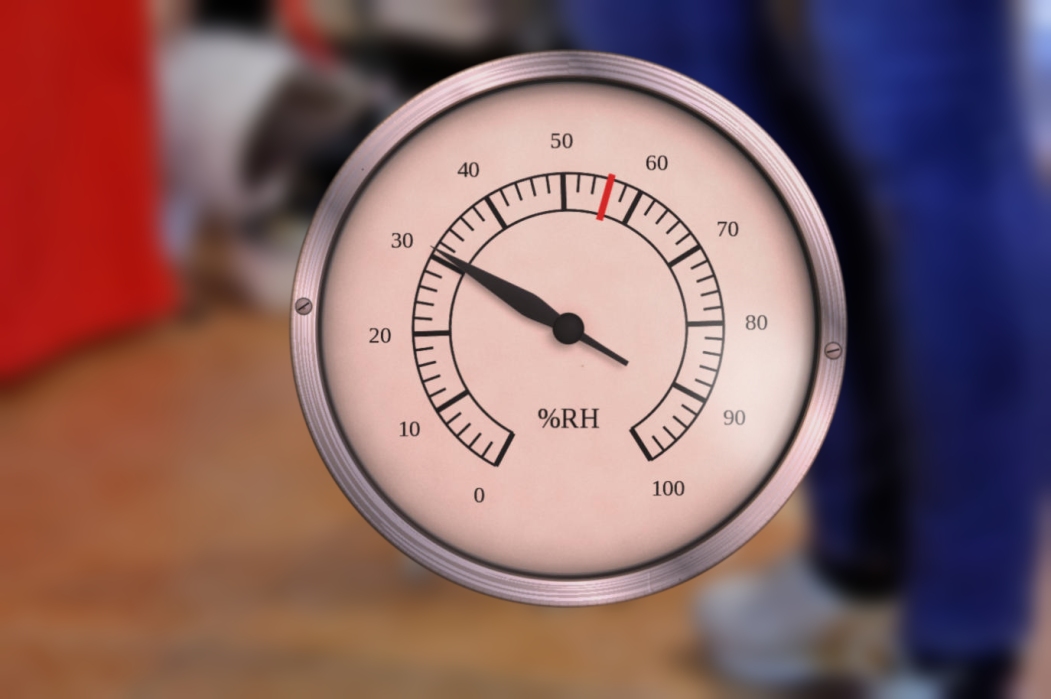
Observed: 31 %
